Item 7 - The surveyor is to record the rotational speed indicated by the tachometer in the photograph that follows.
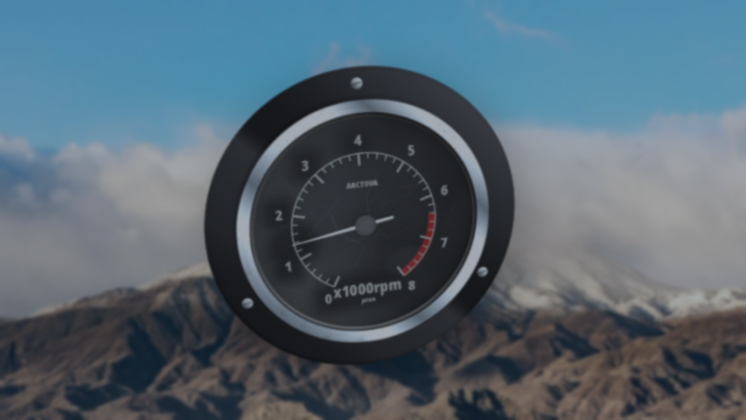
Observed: 1400 rpm
